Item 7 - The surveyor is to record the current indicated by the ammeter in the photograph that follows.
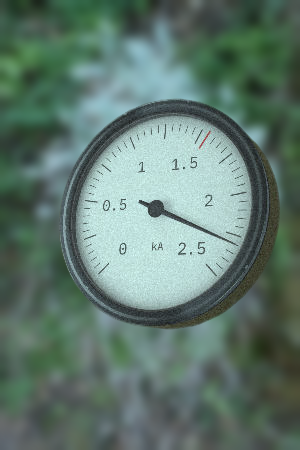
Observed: 2.3 kA
